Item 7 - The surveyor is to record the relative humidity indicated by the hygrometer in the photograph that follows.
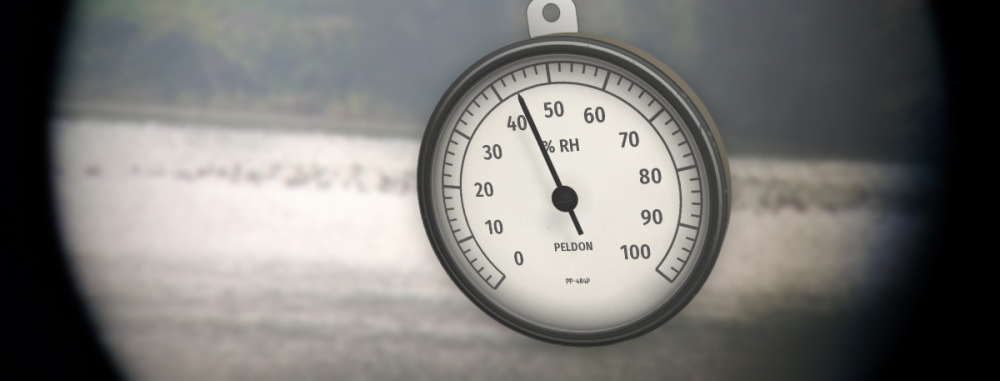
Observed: 44 %
